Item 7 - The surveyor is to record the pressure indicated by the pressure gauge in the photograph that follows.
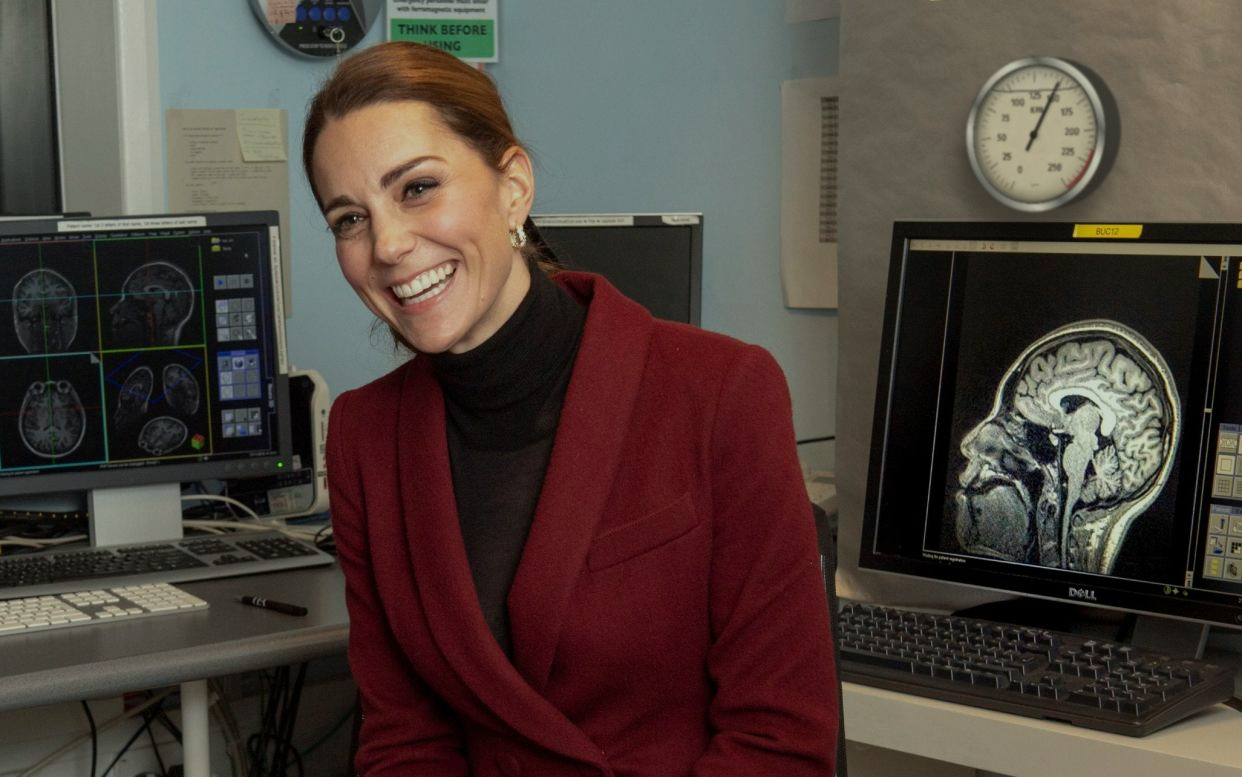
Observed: 150 kPa
